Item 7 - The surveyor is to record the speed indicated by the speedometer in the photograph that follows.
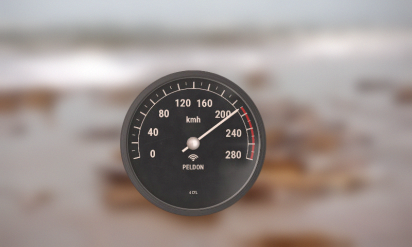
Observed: 210 km/h
